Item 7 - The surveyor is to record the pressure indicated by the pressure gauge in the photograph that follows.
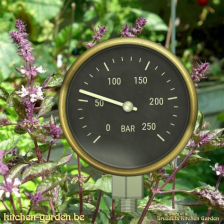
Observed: 60 bar
